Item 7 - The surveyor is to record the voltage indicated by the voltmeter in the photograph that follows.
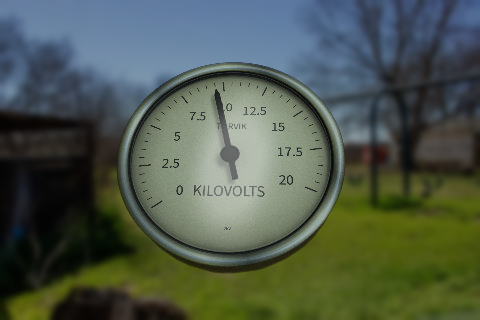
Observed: 9.5 kV
